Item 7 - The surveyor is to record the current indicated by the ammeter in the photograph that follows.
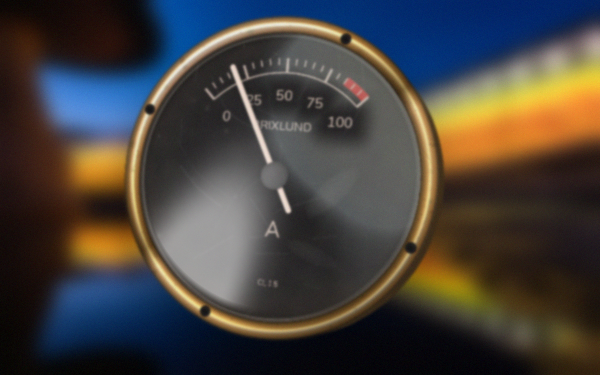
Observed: 20 A
